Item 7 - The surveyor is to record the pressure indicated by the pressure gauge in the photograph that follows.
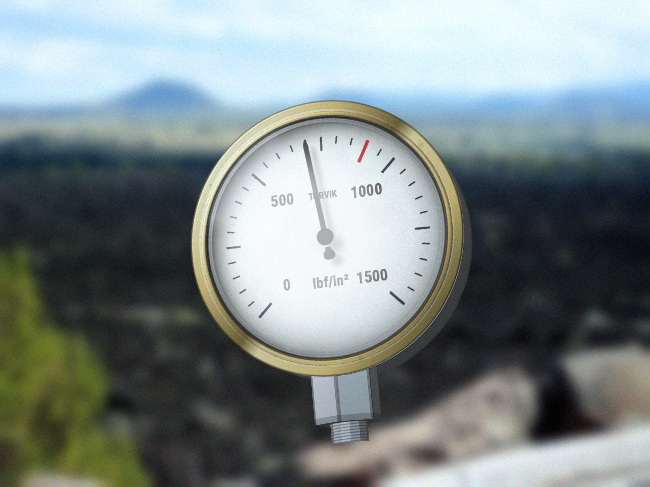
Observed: 700 psi
